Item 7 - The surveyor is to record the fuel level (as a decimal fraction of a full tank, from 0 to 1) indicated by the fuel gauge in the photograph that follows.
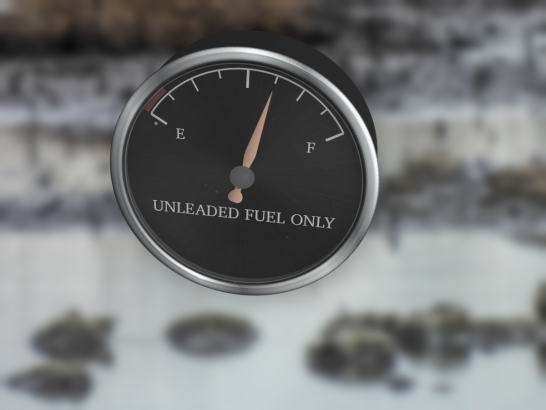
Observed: 0.625
